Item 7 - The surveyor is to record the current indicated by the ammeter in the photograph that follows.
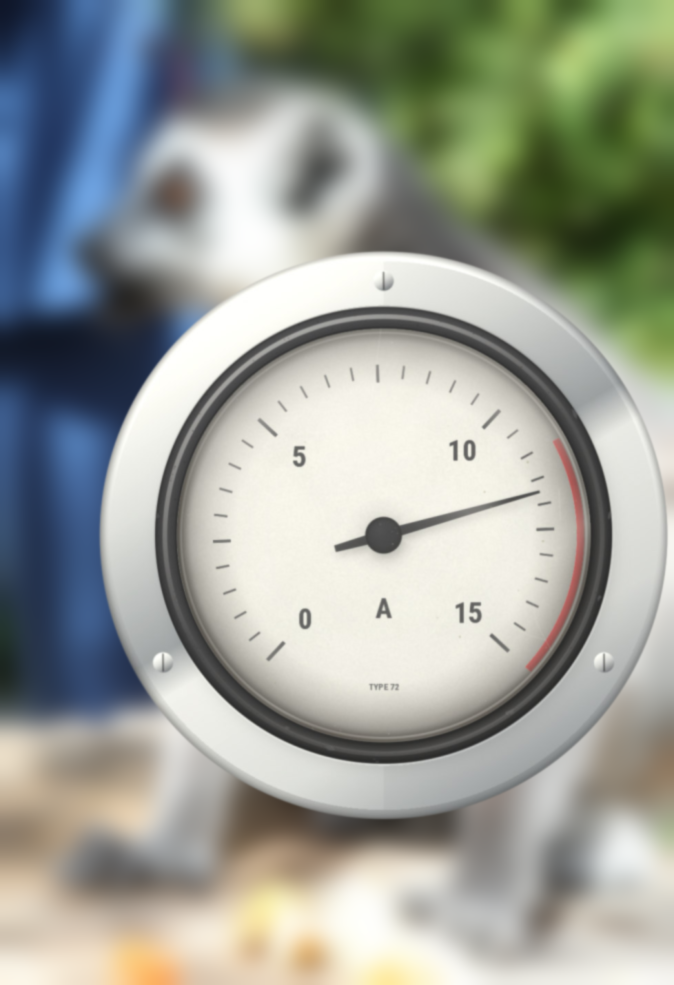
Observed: 11.75 A
